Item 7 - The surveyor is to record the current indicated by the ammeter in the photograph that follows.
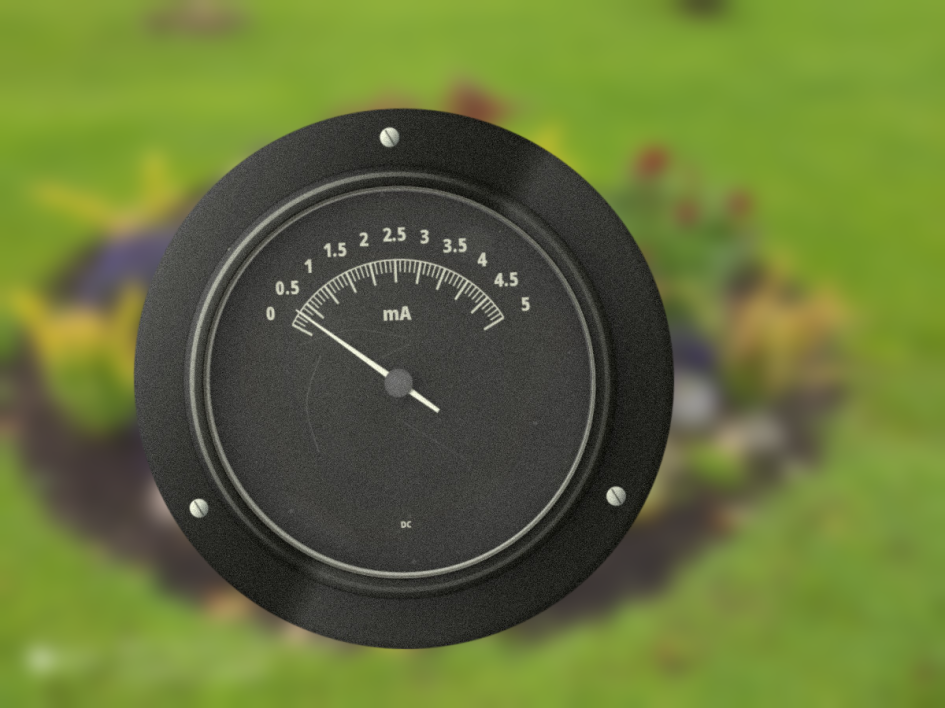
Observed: 0.3 mA
